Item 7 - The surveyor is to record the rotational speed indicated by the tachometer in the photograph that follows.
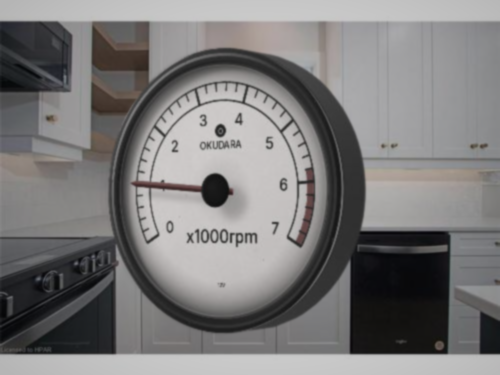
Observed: 1000 rpm
